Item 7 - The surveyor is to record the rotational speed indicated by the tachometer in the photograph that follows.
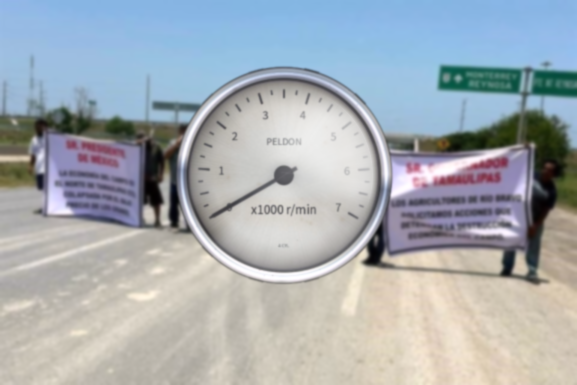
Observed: 0 rpm
